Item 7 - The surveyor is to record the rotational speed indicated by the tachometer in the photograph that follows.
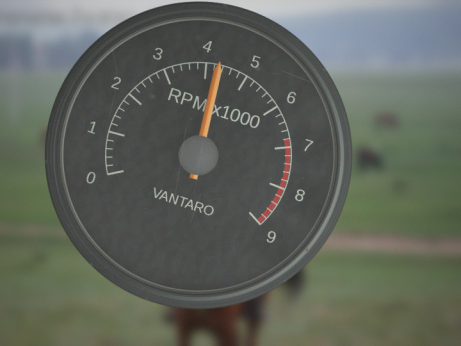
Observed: 4300 rpm
